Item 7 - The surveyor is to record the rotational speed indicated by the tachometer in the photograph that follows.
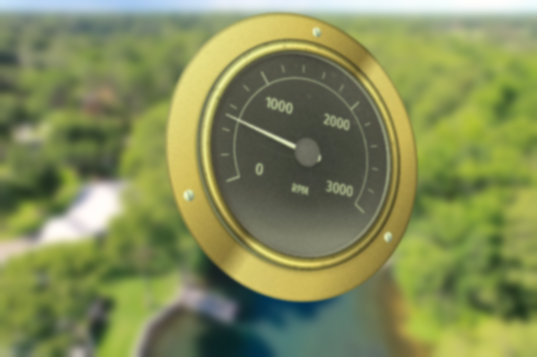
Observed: 500 rpm
